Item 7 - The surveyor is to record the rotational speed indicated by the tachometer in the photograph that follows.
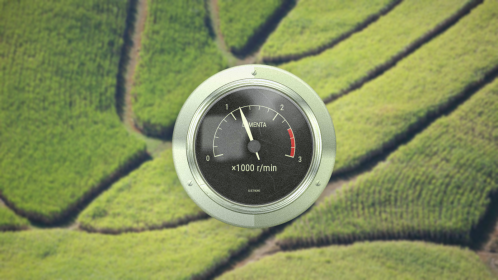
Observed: 1200 rpm
